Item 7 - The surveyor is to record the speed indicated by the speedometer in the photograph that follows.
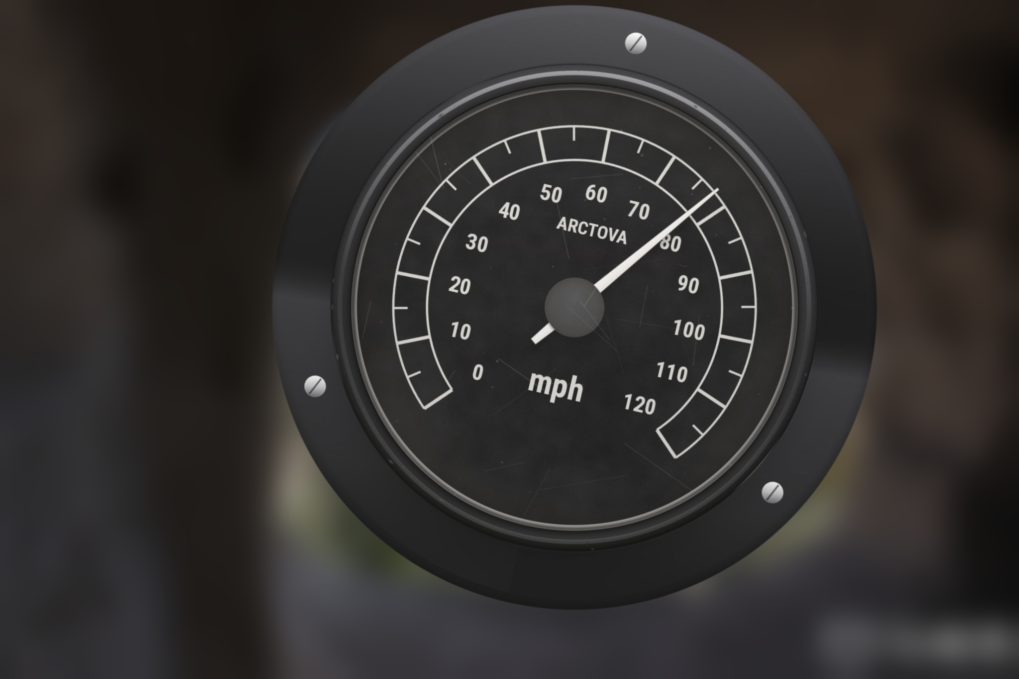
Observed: 77.5 mph
